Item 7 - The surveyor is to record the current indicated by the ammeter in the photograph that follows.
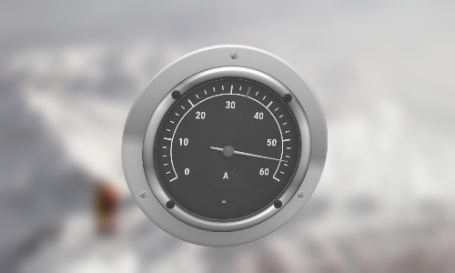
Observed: 55 A
